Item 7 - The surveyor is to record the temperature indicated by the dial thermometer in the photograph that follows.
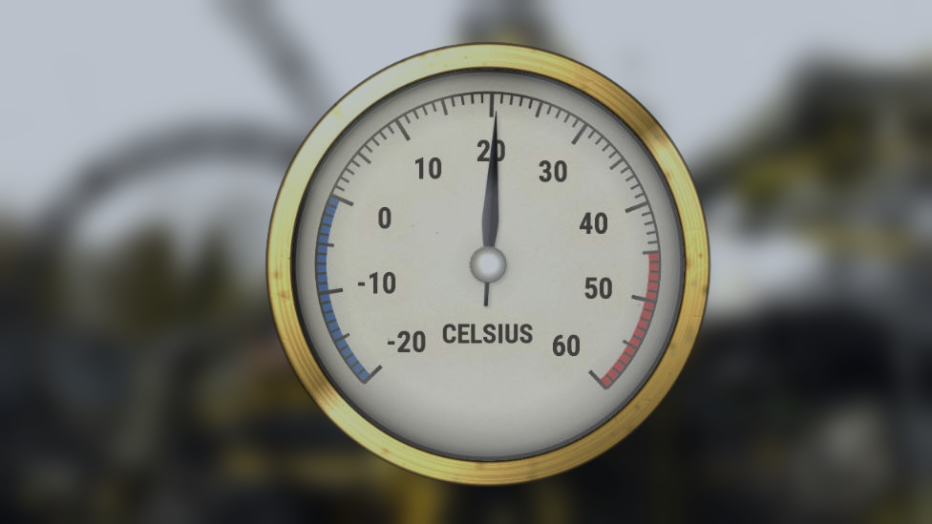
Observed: 20.5 °C
